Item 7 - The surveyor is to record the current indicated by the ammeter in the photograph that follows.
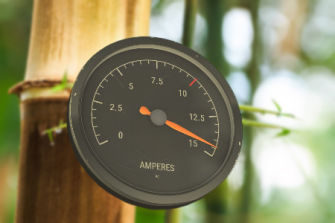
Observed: 14.5 A
